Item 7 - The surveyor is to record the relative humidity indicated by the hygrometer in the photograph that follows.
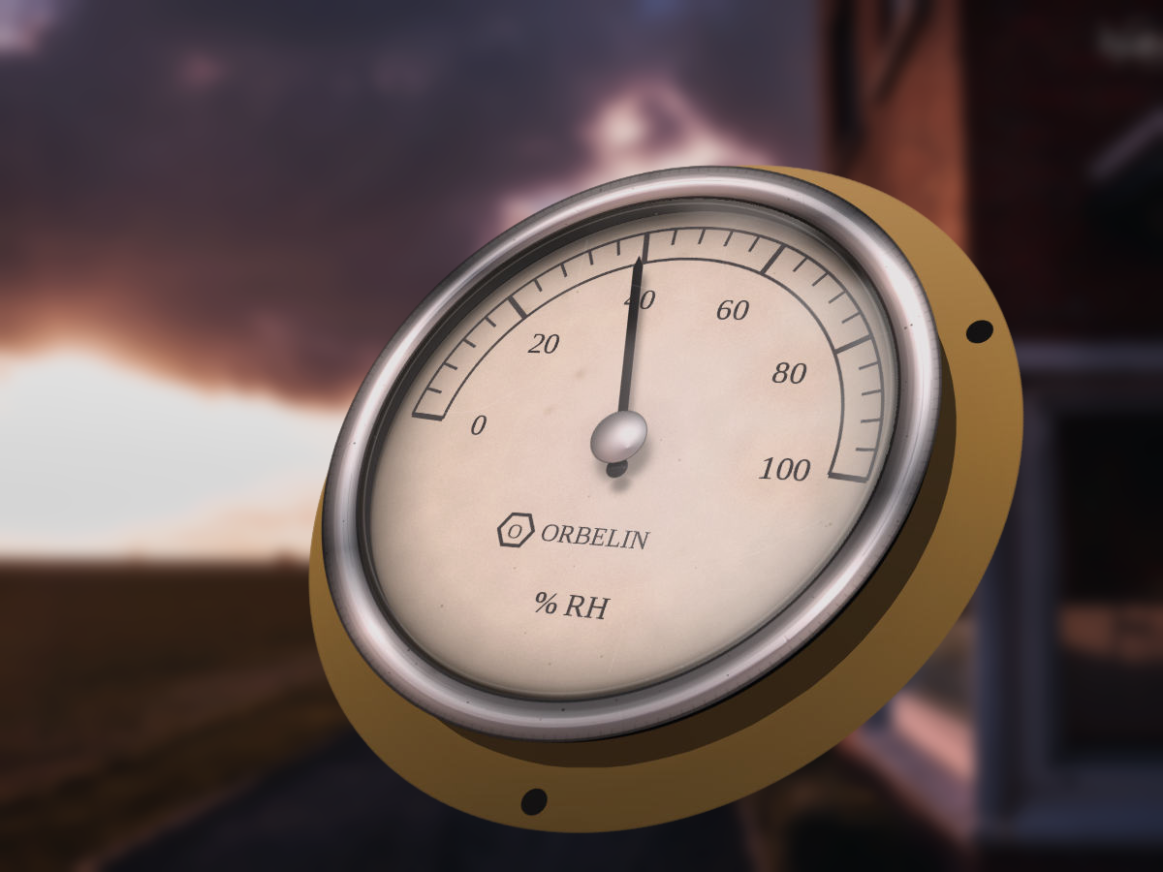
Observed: 40 %
